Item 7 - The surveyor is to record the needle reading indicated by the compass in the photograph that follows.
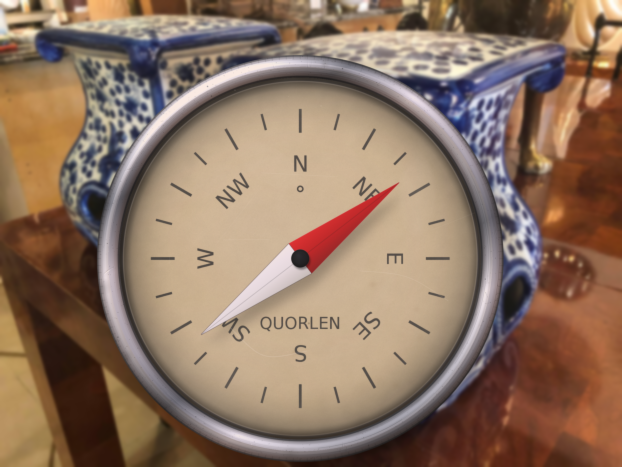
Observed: 52.5 °
